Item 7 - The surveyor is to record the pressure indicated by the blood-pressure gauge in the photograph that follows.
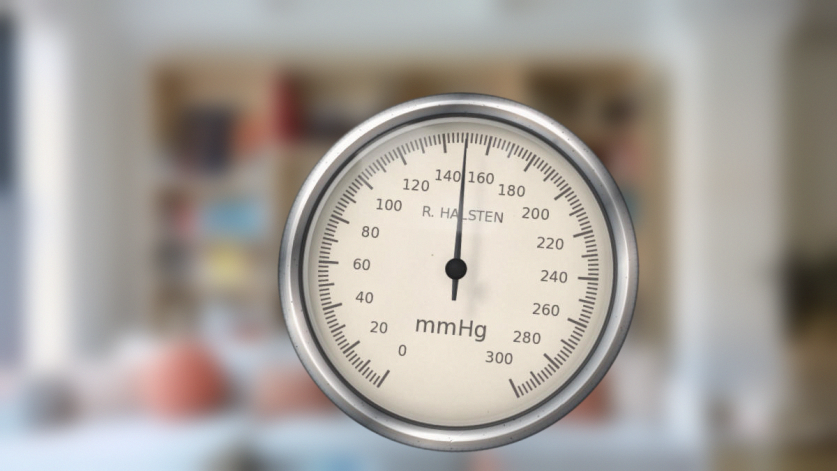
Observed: 150 mmHg
